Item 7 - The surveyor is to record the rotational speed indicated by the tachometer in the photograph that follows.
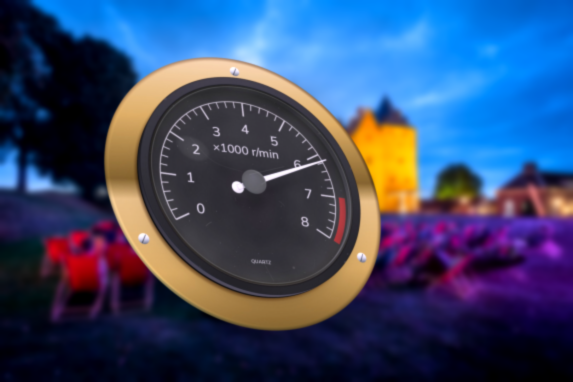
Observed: 6200 rpm
